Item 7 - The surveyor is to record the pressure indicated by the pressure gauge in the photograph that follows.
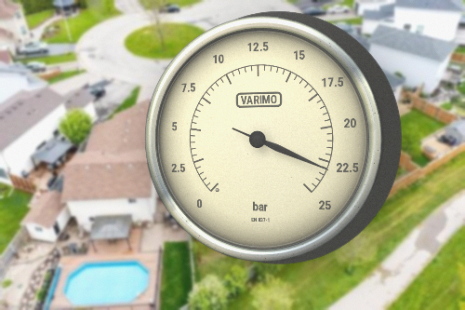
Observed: 23 bar
